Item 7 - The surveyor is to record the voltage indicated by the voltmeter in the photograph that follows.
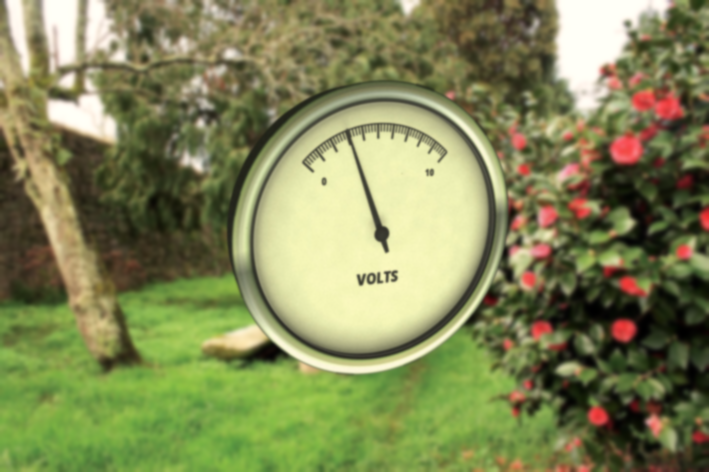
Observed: 3 V
